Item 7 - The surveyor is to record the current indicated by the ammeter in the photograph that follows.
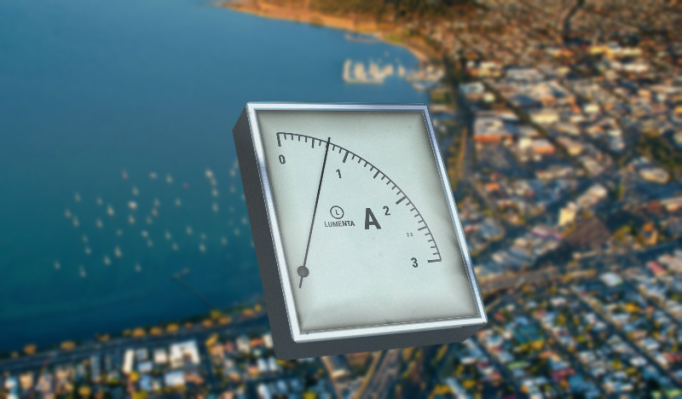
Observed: 0.7 A
